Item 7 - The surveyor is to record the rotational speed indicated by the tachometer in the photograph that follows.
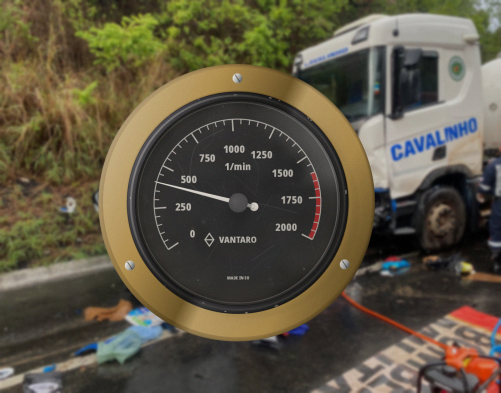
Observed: 400 rpm
